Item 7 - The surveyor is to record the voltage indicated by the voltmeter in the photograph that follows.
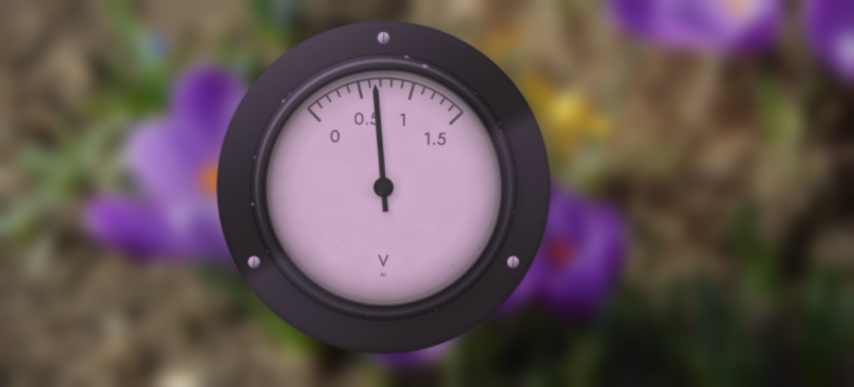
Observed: 0.65 V
